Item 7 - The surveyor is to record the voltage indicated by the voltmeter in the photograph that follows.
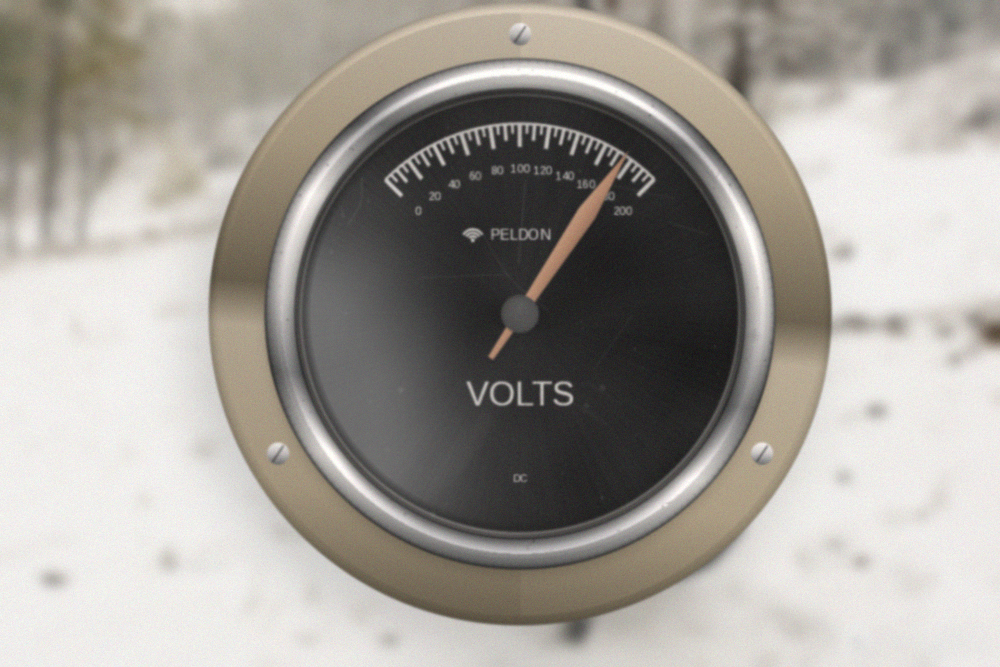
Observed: 175 V
